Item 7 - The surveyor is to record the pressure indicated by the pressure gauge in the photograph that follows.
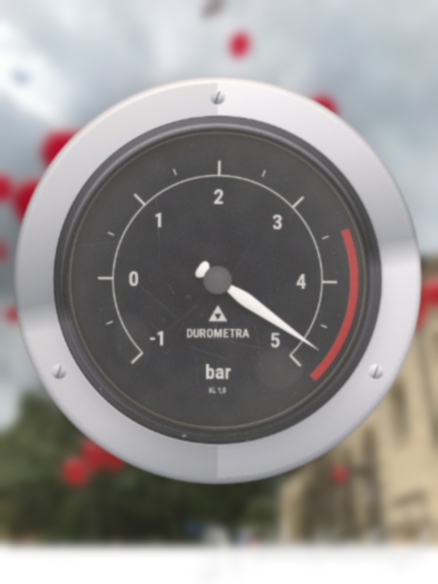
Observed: 4.75 bar
